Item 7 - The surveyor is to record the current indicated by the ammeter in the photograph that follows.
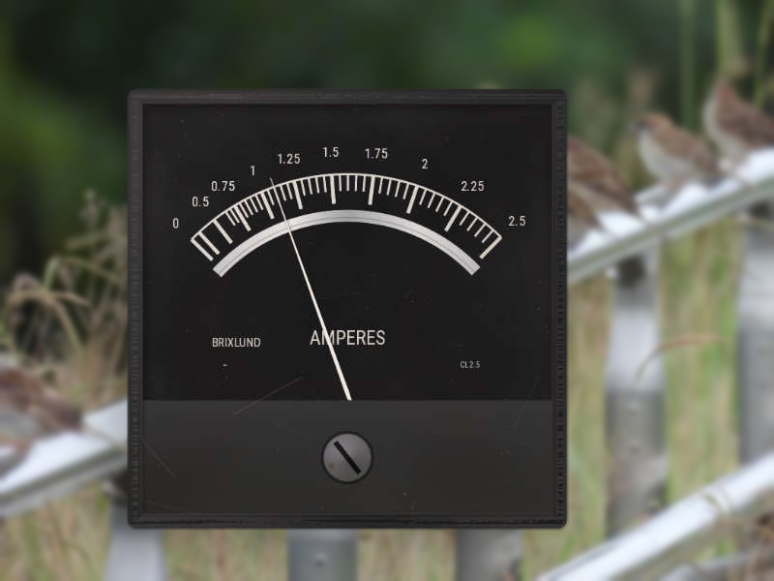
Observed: 1.1 A
